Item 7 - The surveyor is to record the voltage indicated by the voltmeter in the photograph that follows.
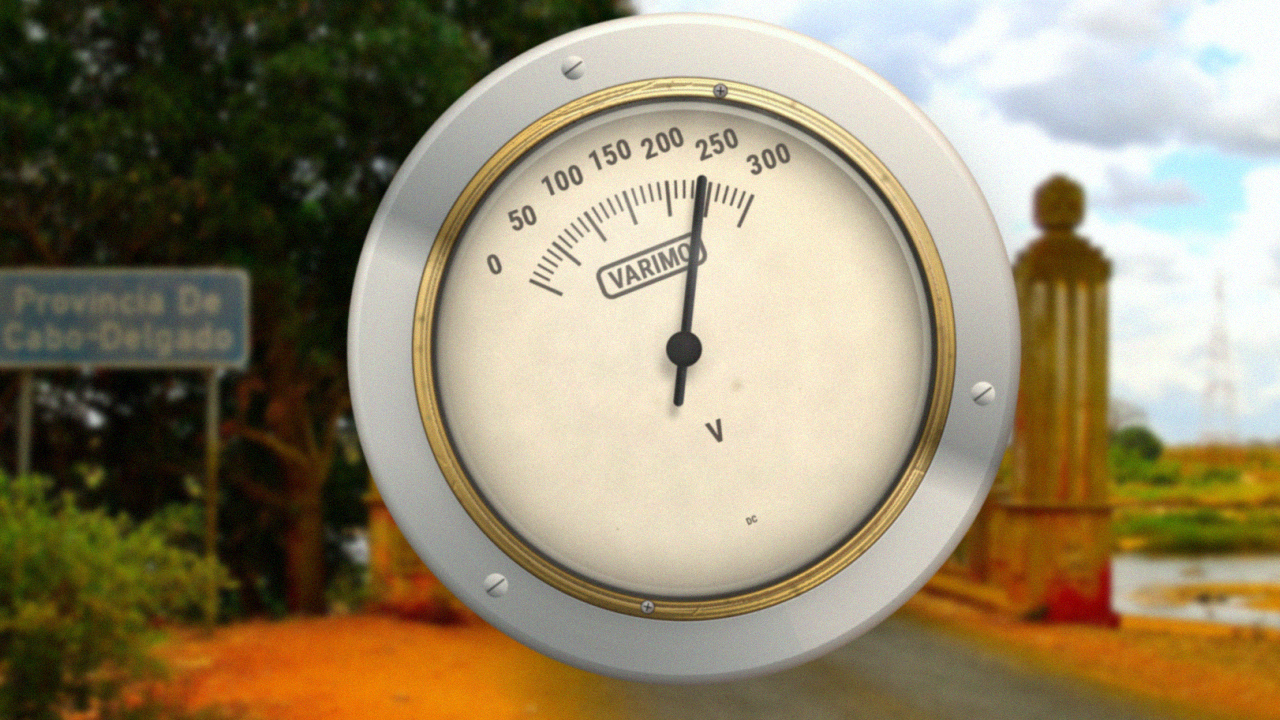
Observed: 240 V
